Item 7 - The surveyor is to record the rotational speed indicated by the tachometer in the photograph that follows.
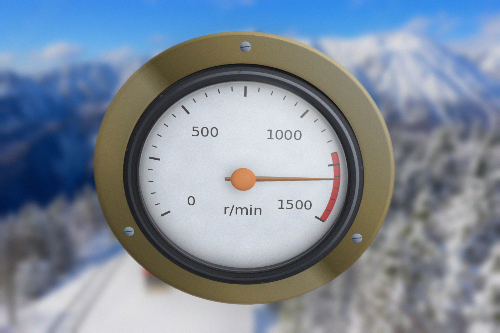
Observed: 1300 rpm
